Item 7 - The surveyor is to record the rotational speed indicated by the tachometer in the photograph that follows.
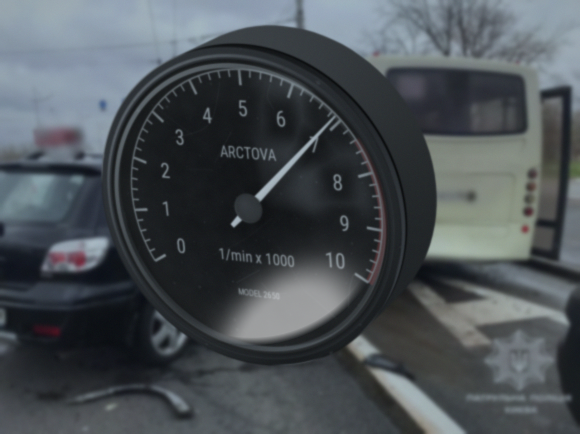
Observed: 6900 rpm
